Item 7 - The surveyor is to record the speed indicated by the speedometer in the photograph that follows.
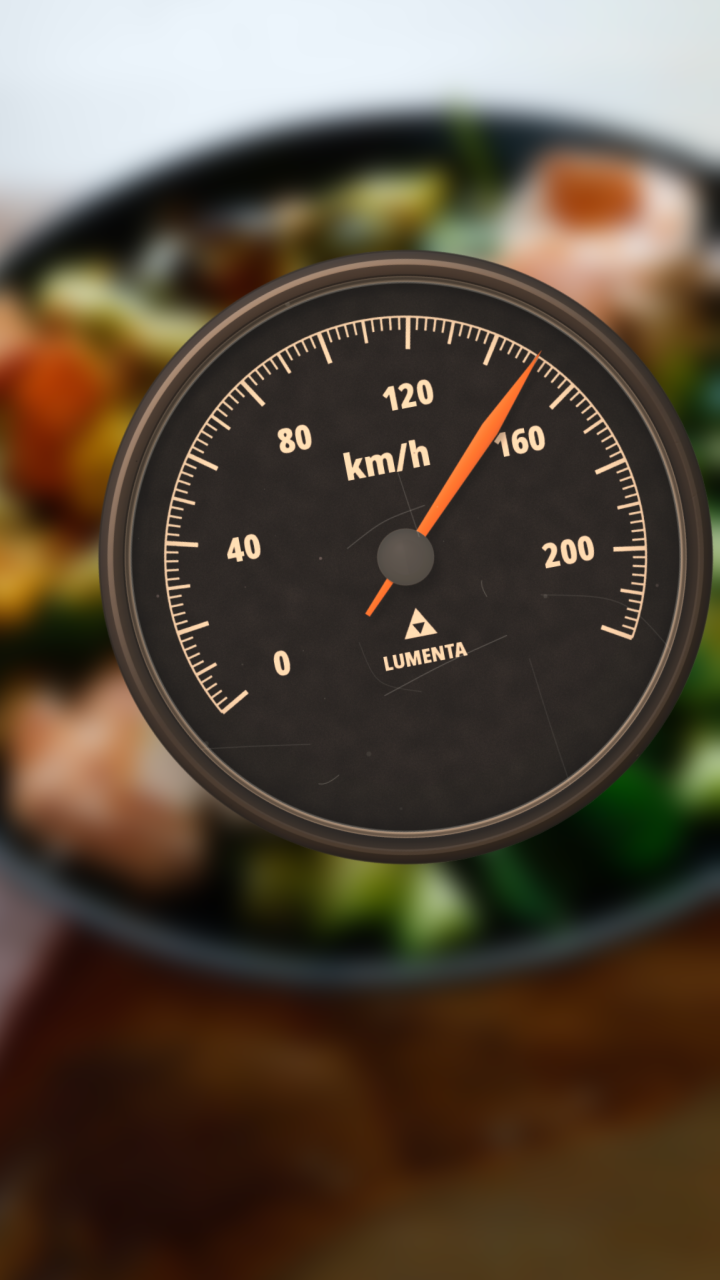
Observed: 150 km/h
